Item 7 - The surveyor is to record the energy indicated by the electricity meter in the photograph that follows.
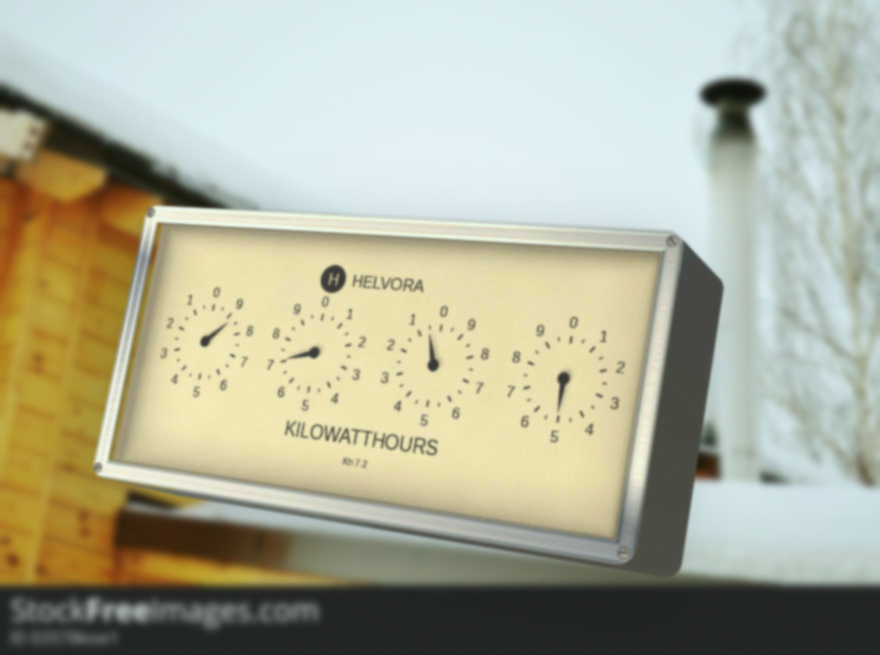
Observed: 8705 kWh
